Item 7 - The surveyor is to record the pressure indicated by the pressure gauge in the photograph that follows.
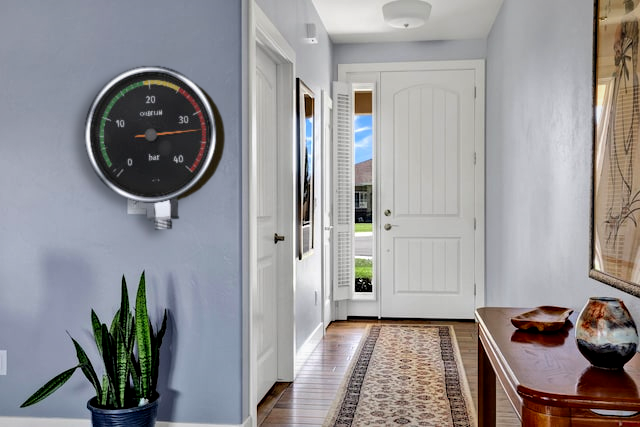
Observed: 33 bar
